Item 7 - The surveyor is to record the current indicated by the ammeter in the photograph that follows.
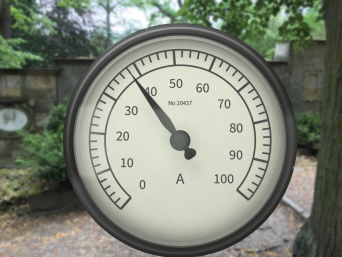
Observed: 38 A
